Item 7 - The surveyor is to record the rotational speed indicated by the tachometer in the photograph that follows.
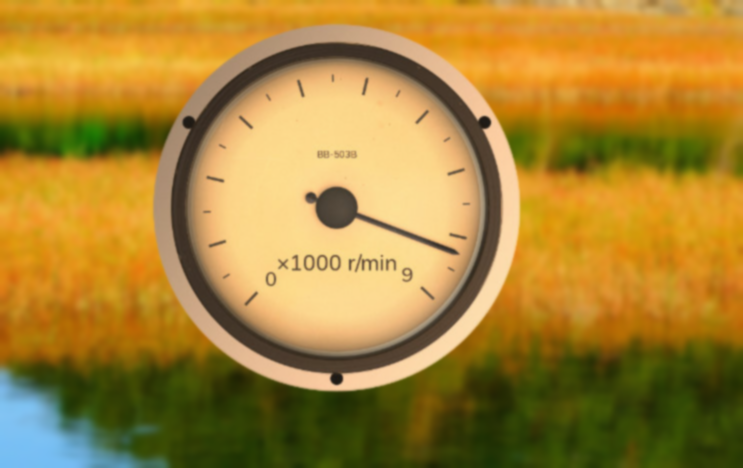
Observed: 8250 rpm
